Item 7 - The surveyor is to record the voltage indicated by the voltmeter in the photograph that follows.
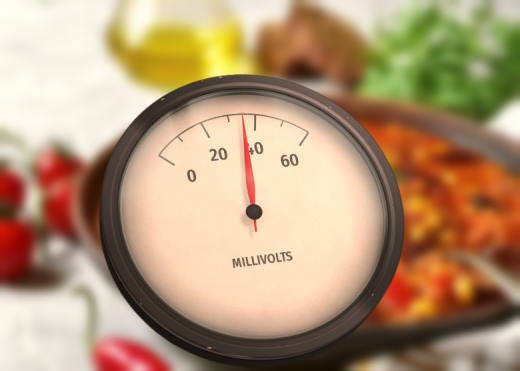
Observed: 35 mV
